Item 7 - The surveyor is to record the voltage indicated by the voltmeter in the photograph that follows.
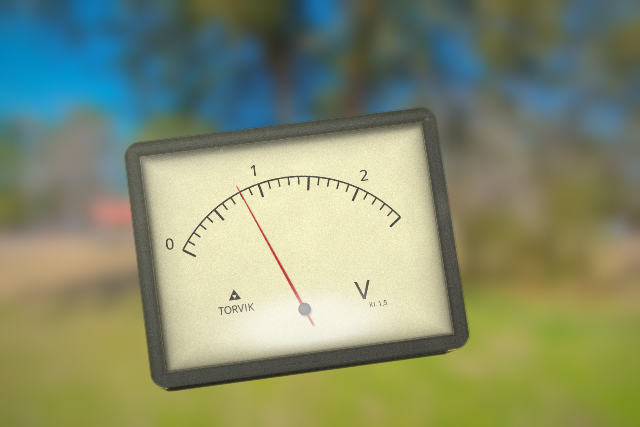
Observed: 0.8 V
